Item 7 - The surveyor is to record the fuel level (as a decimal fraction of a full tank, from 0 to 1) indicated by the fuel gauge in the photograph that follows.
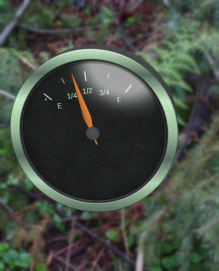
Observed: 0.375
